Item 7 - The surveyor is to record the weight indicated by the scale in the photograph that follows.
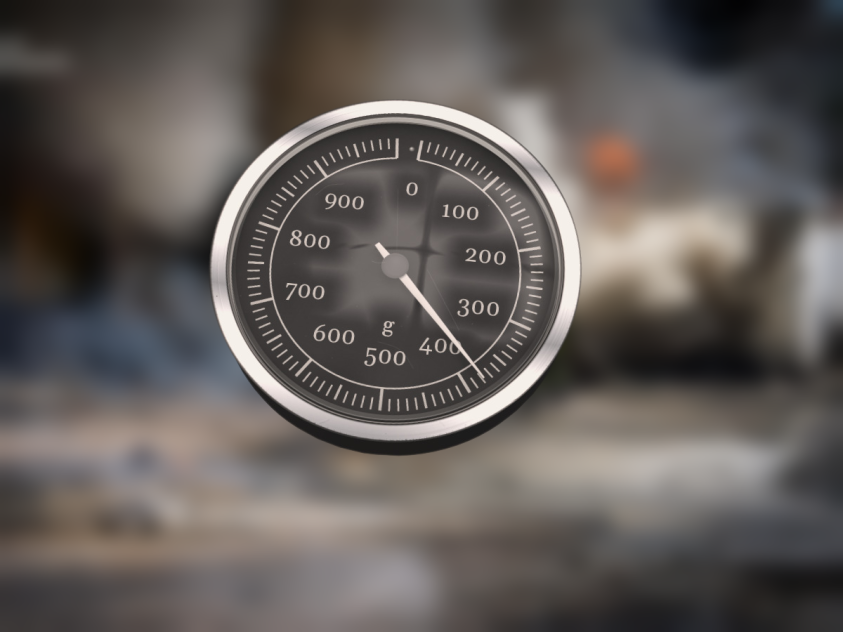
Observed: 380 g
